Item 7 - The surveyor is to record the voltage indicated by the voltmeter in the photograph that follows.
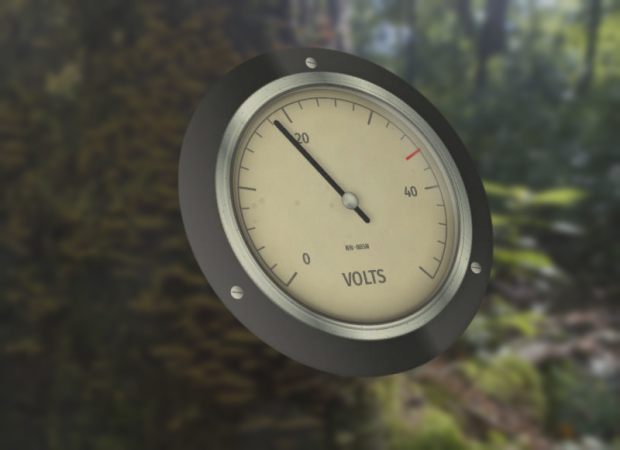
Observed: 18 V
